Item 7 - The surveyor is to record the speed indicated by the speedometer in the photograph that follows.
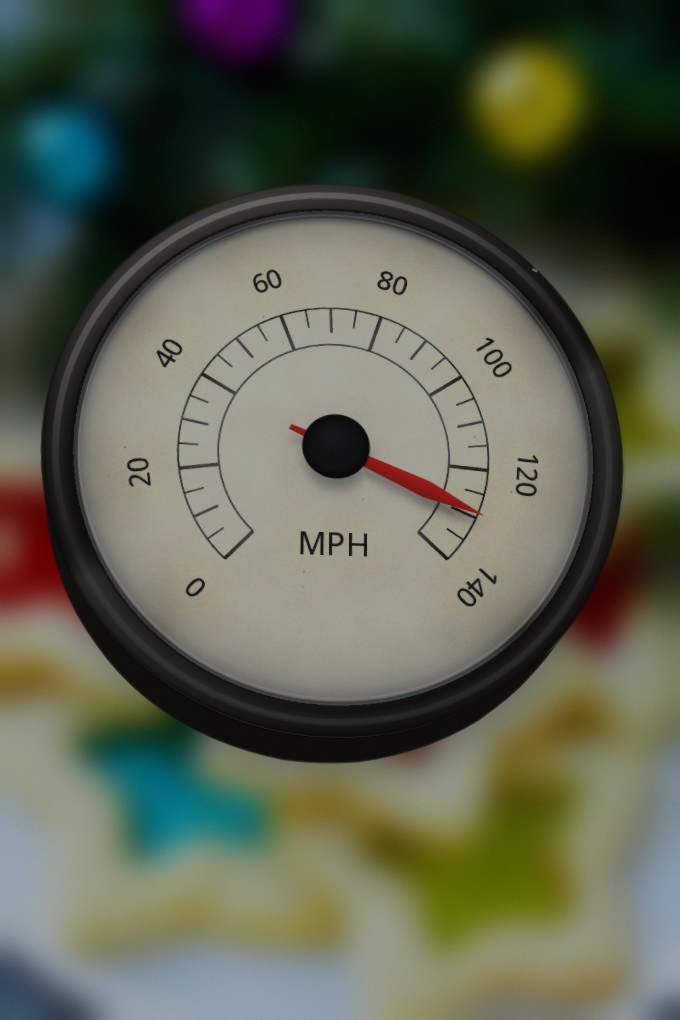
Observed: 130 mph
